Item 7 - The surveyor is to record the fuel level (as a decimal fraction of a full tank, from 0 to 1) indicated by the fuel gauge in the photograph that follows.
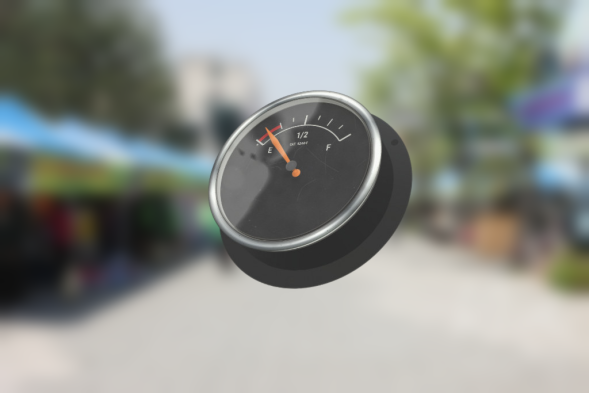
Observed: 0.125
